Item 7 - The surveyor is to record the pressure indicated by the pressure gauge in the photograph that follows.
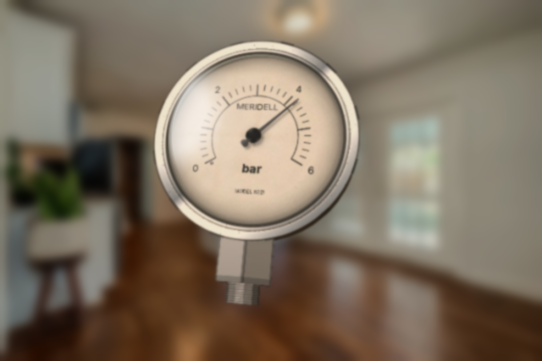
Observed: 4.2 bar
